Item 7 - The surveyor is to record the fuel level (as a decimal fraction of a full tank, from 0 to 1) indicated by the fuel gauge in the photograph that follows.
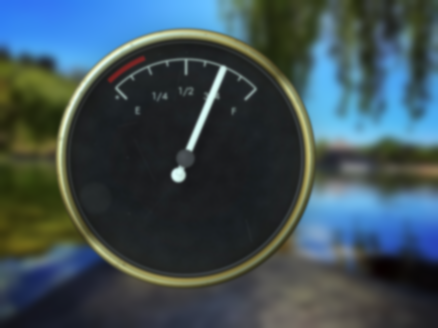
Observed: 0.75
